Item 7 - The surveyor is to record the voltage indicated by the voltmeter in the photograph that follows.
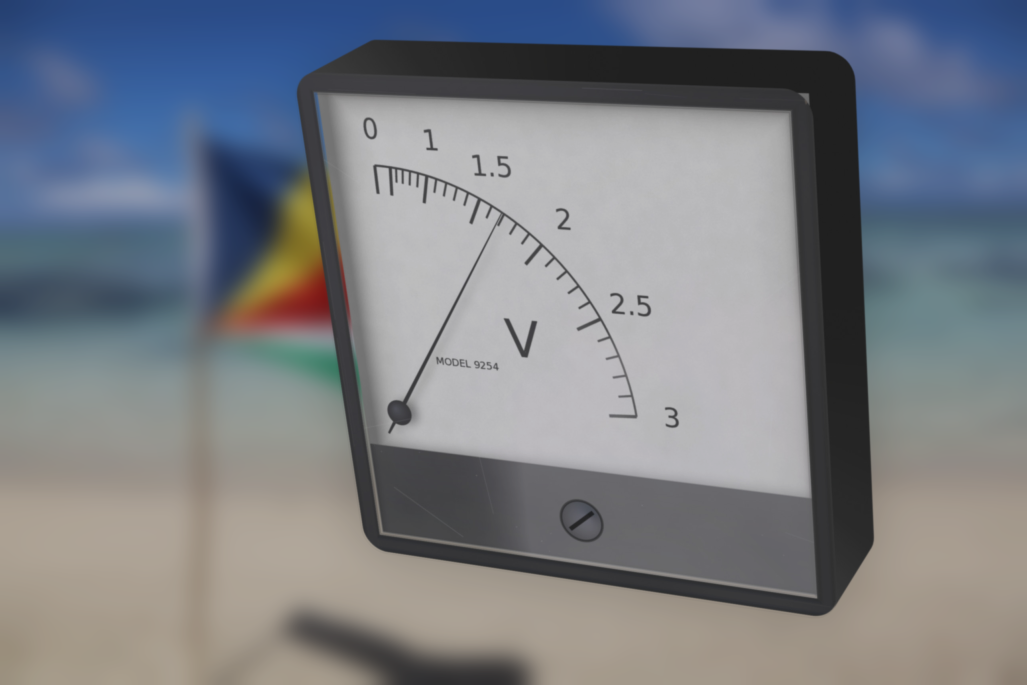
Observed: 1.7 V
